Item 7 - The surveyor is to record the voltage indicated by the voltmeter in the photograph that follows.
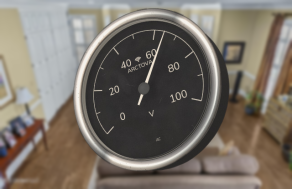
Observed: 65 V
